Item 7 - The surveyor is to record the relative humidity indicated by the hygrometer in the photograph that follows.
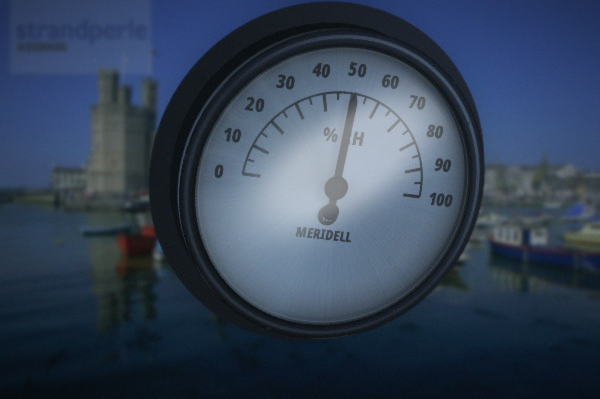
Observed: 50 %
